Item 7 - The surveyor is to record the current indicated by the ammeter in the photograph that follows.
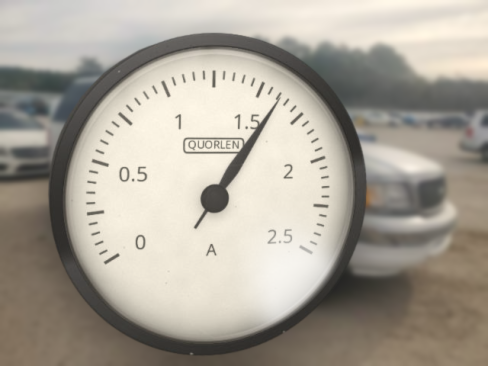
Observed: 1.6 A
